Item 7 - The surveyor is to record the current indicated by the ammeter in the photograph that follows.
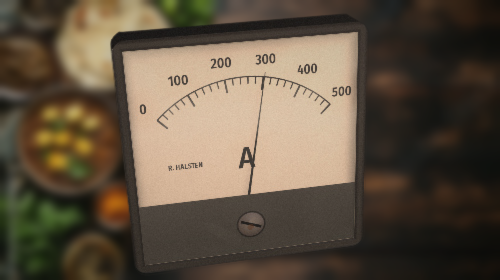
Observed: 300 A
